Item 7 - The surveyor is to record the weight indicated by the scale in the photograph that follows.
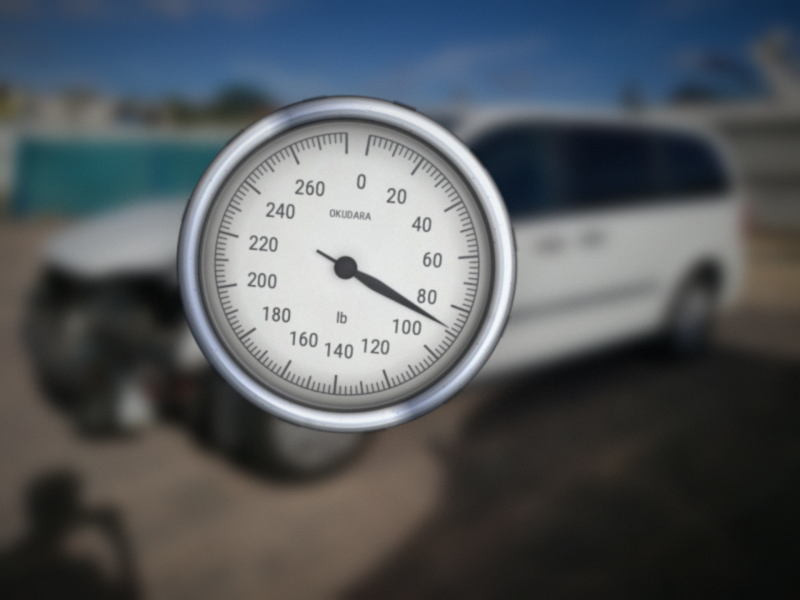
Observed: 88 lb
